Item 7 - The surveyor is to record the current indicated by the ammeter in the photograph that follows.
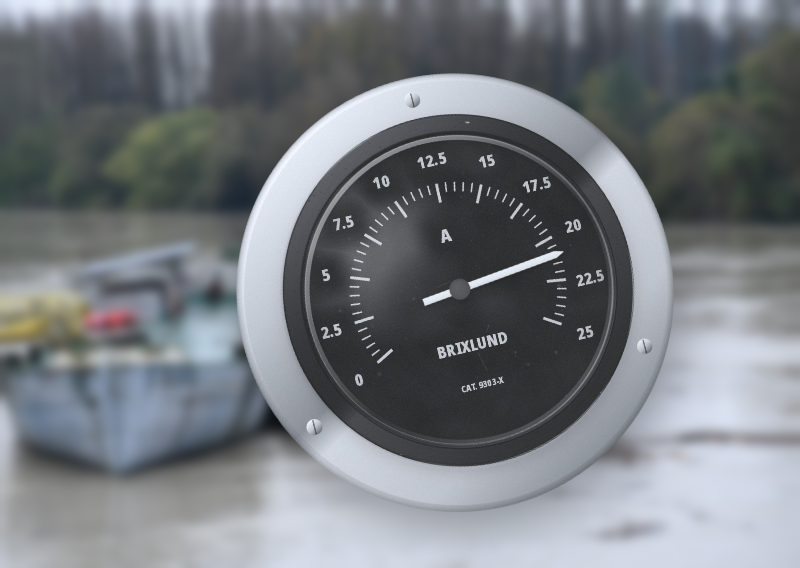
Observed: 21 A
